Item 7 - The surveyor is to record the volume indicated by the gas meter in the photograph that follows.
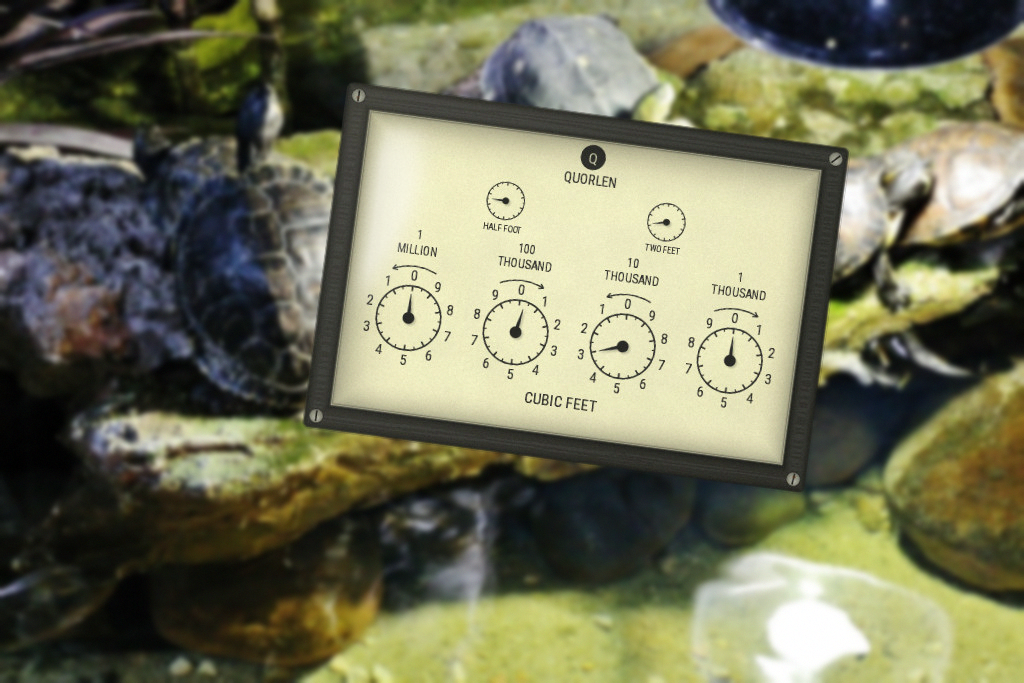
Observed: 3000 ft³
